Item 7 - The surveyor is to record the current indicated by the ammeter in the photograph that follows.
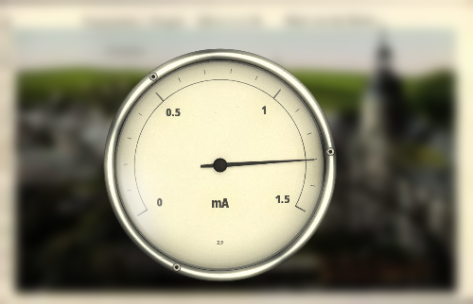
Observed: 1.3 mA
